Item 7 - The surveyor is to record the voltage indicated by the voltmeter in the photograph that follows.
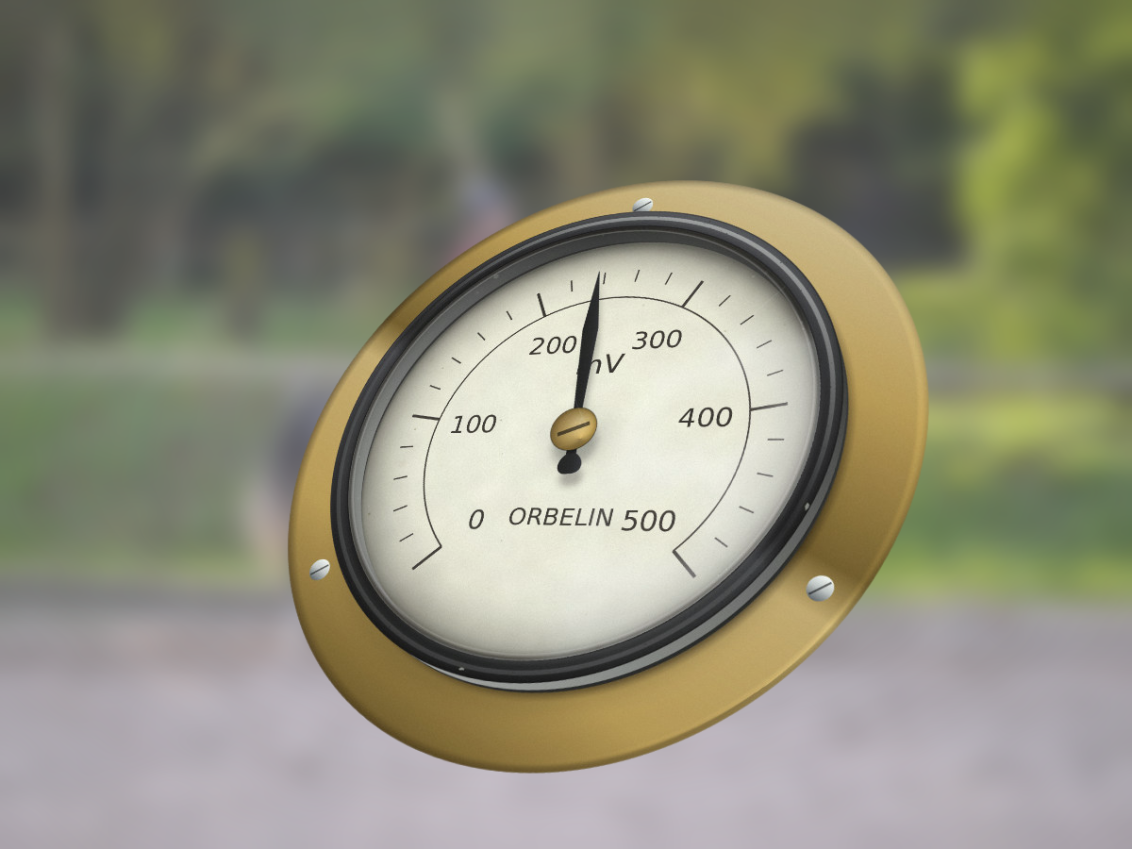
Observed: 240 mV
